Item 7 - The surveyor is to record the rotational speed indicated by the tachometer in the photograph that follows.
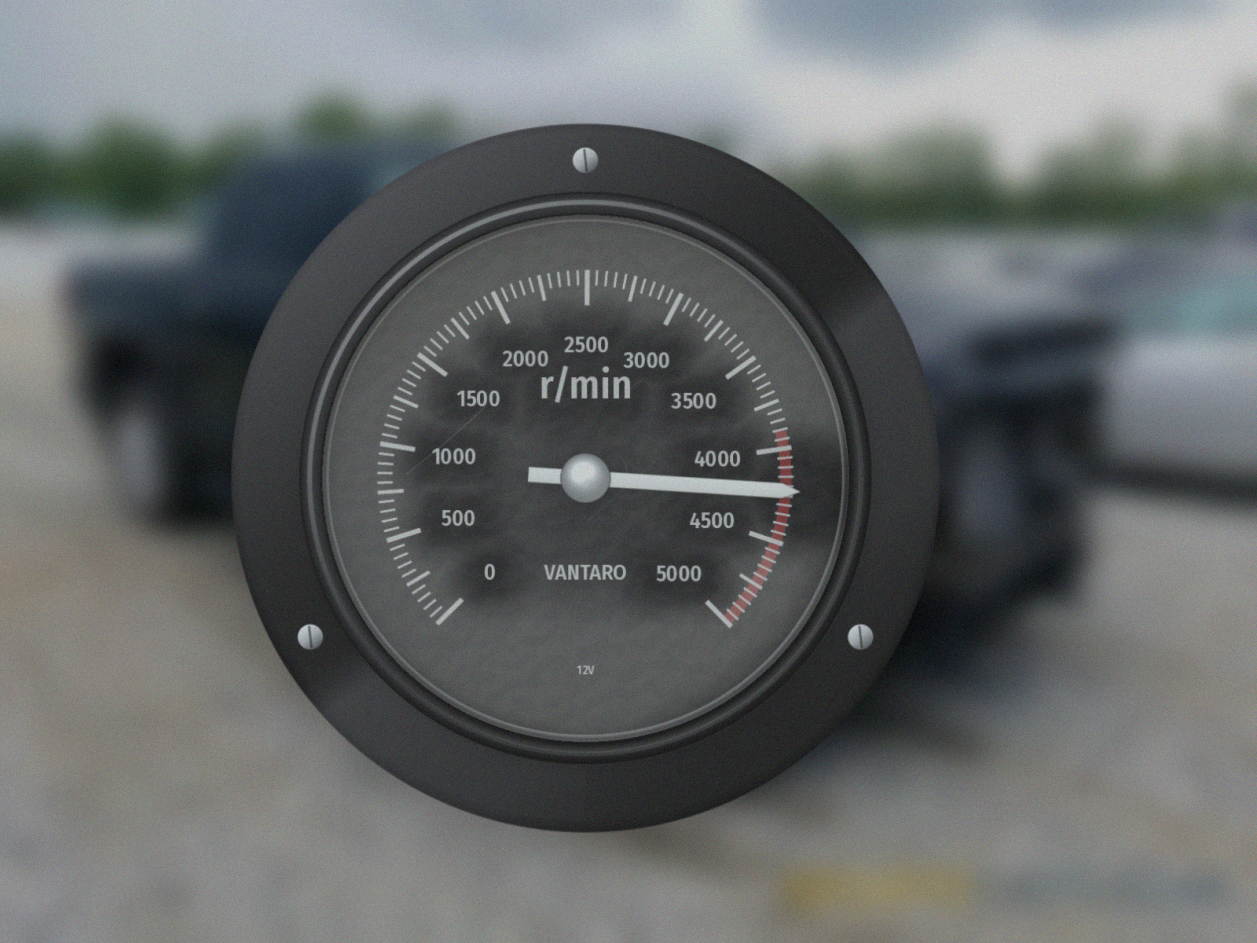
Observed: 4225 rpm
